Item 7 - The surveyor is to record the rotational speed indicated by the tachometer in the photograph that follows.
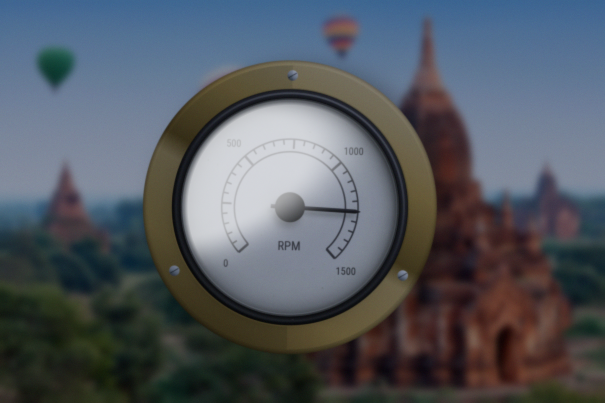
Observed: 1250 rpm
